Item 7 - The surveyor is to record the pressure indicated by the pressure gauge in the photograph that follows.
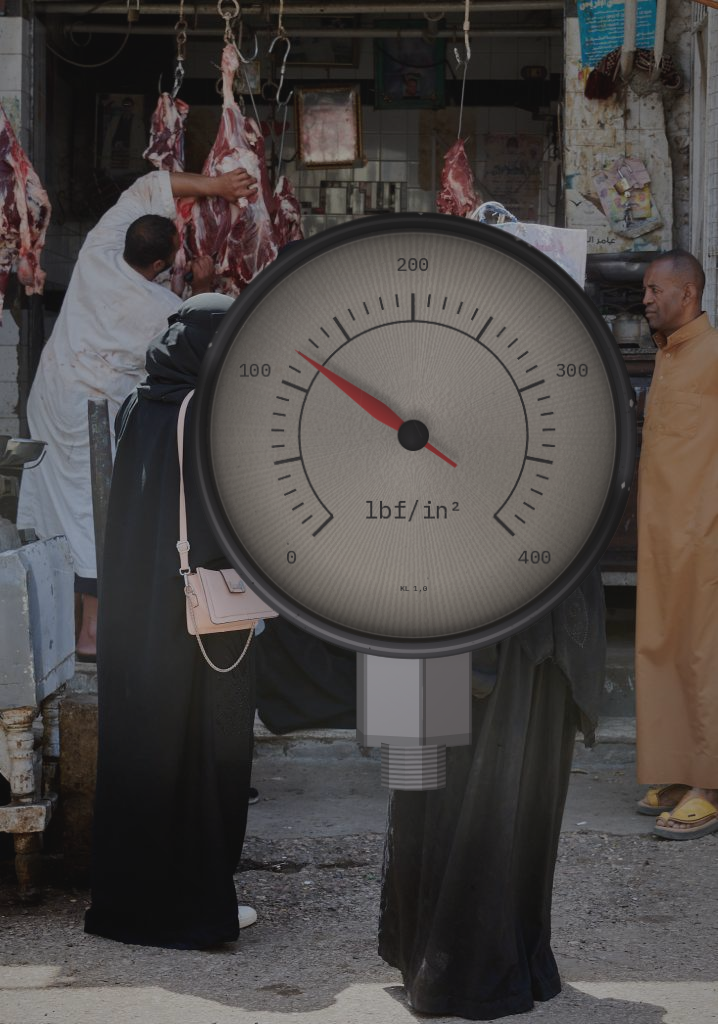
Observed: 120 psi
